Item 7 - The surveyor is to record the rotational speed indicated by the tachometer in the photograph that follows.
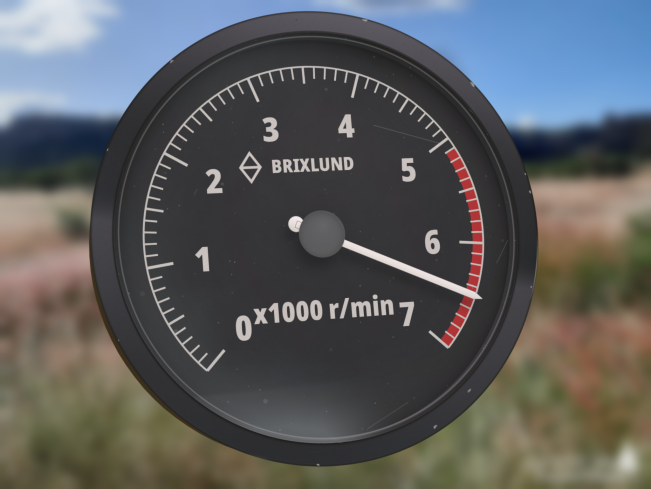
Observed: 6500 rpm
